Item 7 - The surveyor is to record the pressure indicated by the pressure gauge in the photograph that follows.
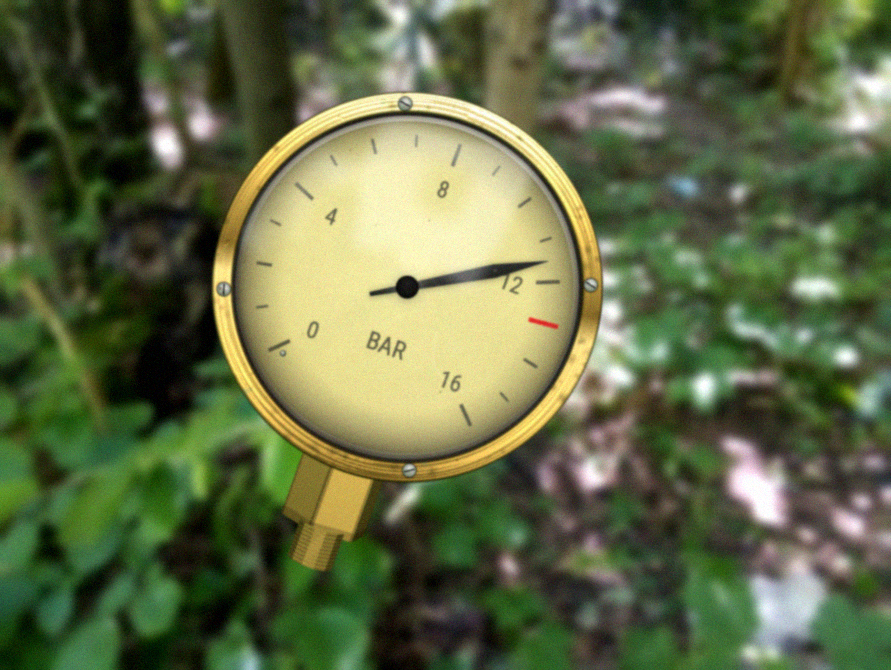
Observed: 11.5 bar
